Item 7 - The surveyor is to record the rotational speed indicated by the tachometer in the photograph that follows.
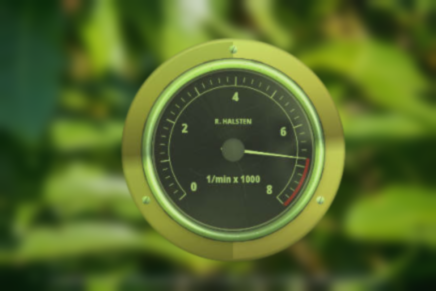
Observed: 6800 rpm
